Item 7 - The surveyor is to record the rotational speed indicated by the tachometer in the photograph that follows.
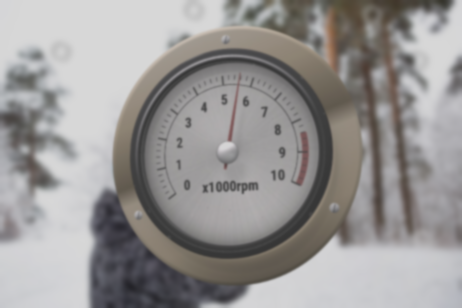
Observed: 5600 rpm
